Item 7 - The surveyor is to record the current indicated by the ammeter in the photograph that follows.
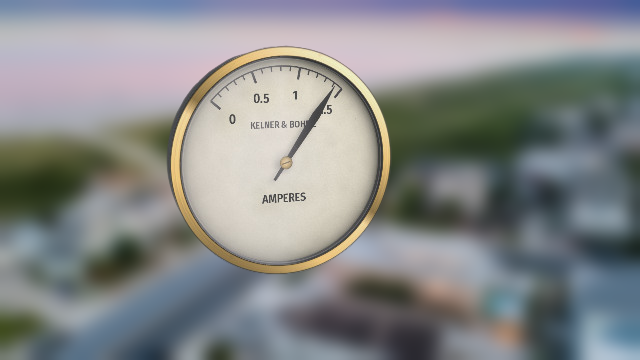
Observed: 1.4 A
